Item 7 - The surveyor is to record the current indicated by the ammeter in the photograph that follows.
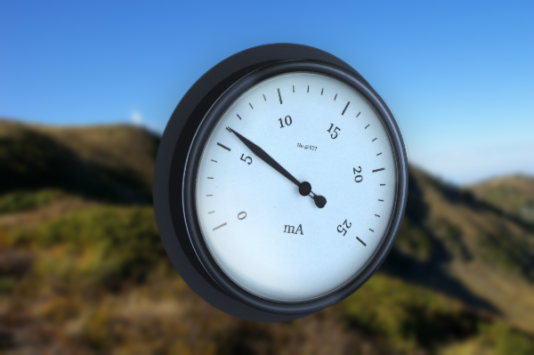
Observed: 6 mA
